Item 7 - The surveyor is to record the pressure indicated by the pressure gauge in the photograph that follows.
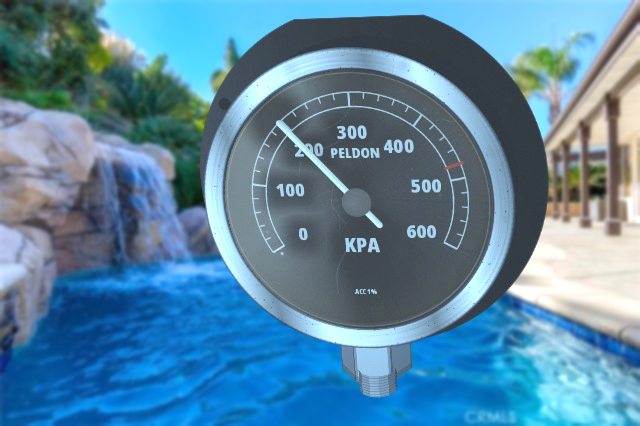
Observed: 200 kPa
